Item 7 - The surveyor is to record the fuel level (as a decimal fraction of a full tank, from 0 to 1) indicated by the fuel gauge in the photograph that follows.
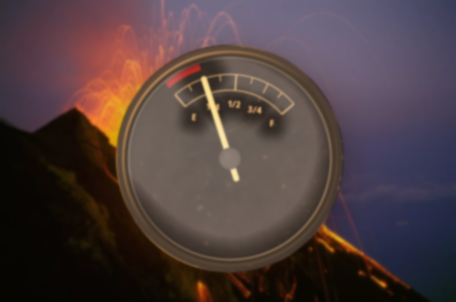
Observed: 0.25
